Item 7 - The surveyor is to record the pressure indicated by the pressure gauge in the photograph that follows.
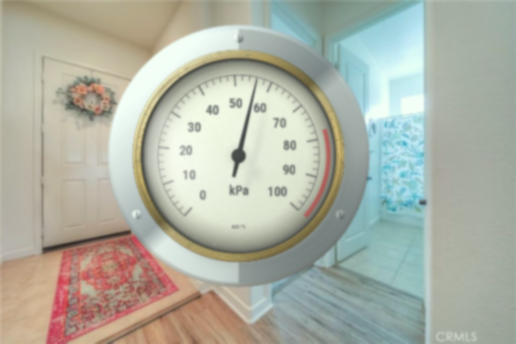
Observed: 56 kPa
